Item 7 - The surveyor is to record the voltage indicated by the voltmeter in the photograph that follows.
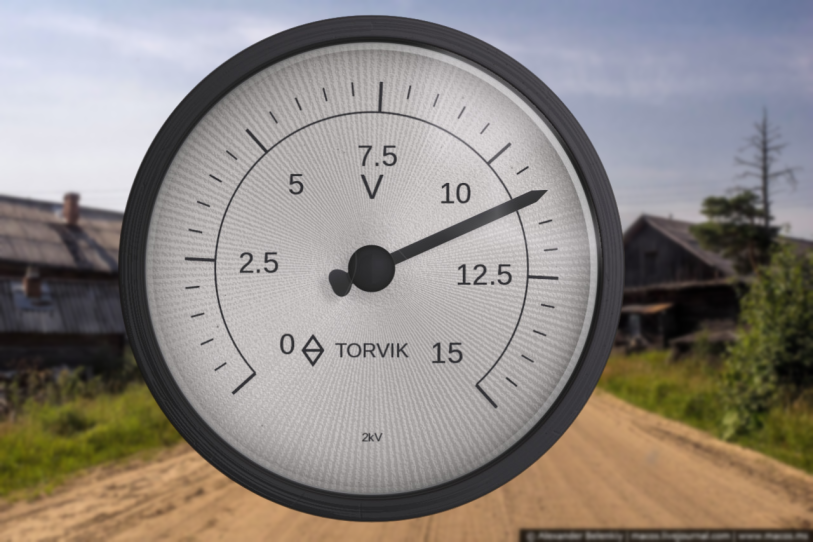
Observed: 11 V
